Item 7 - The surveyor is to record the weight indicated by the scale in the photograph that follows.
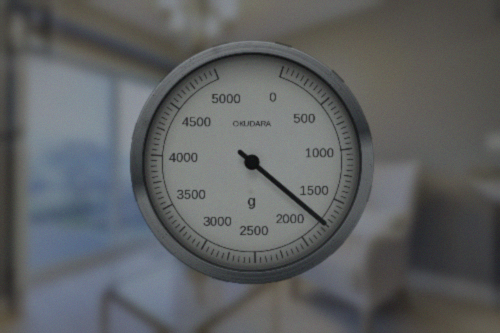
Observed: 1750 g
